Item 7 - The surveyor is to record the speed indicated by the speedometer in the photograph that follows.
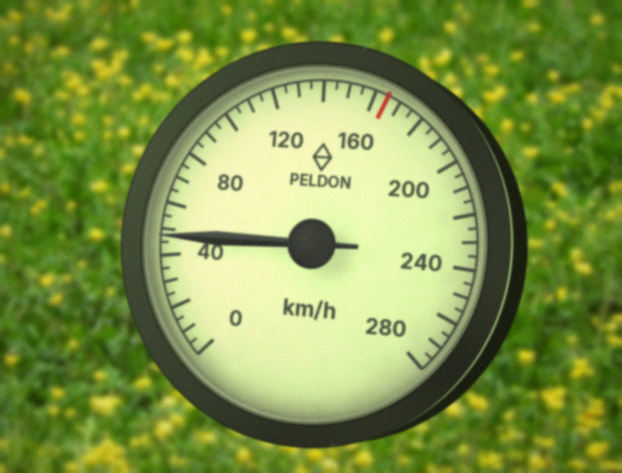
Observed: 47.5 km/h
